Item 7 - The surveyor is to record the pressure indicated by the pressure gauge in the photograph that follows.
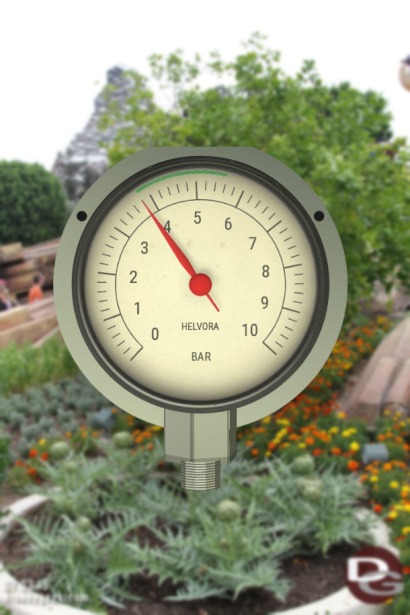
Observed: 3.8 bar
